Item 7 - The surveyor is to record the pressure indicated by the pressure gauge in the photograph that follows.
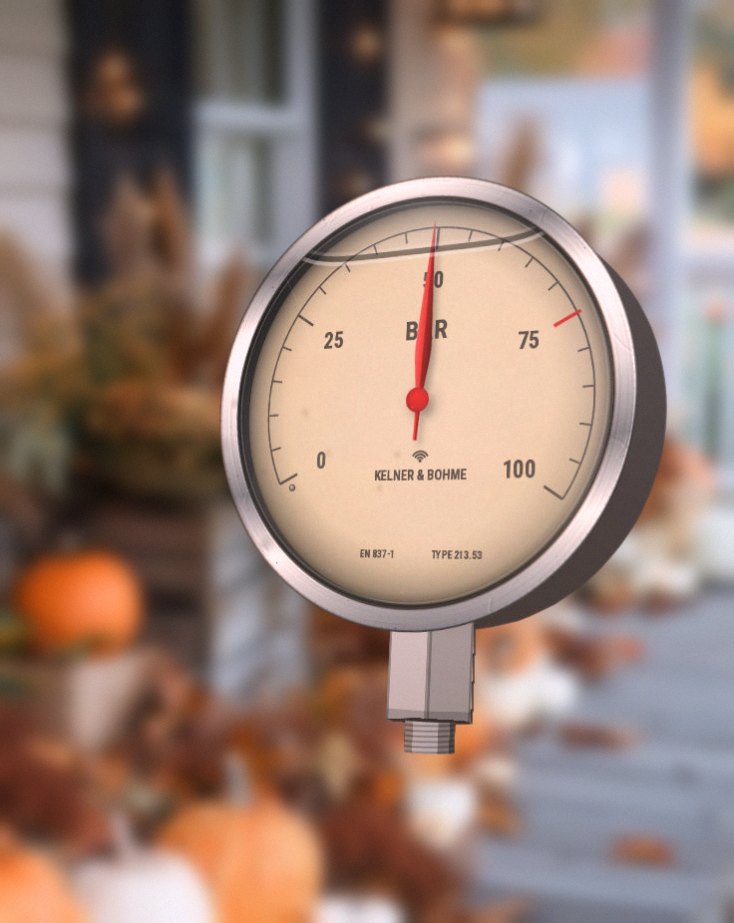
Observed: 50 bar
